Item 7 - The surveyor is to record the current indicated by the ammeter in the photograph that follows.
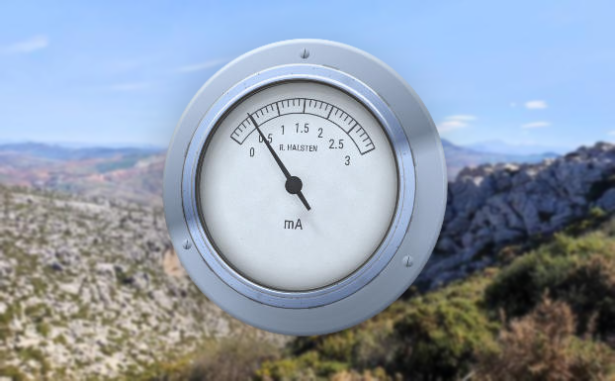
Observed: 0.5 mA
